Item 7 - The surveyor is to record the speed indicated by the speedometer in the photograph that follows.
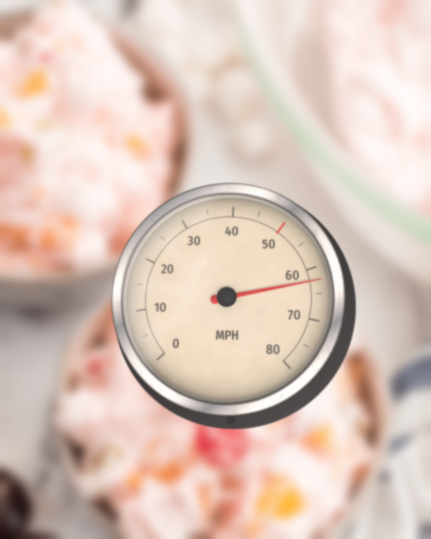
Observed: 62.5 mph
